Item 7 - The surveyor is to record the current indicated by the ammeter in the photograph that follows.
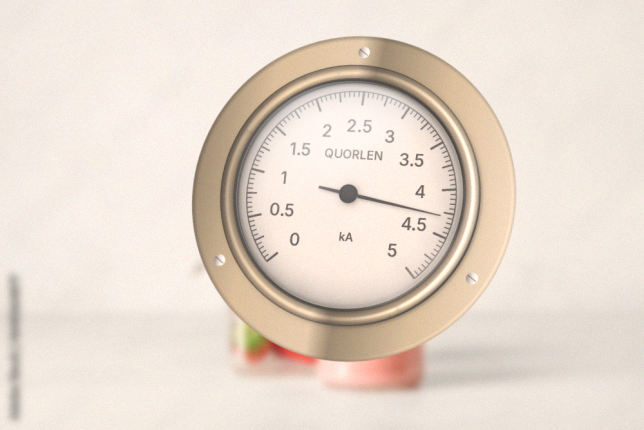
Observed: 4.3 kA
